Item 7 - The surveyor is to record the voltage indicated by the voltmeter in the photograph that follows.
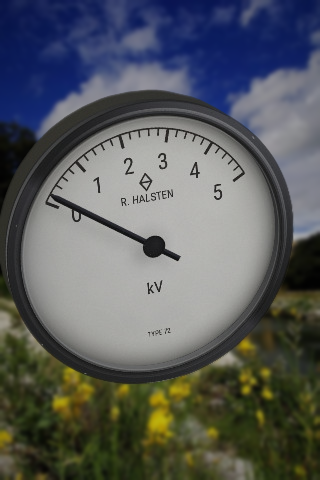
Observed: 0.2 kV
